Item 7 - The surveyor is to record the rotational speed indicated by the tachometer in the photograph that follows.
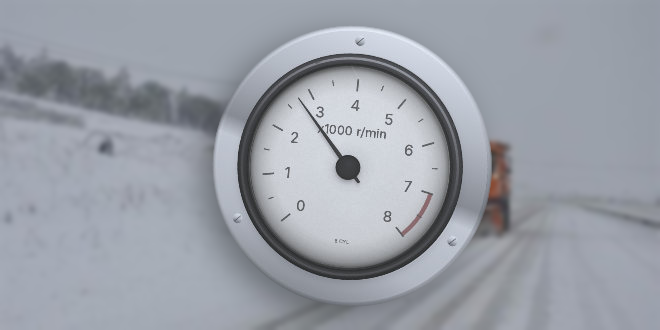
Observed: 2750 rpm
